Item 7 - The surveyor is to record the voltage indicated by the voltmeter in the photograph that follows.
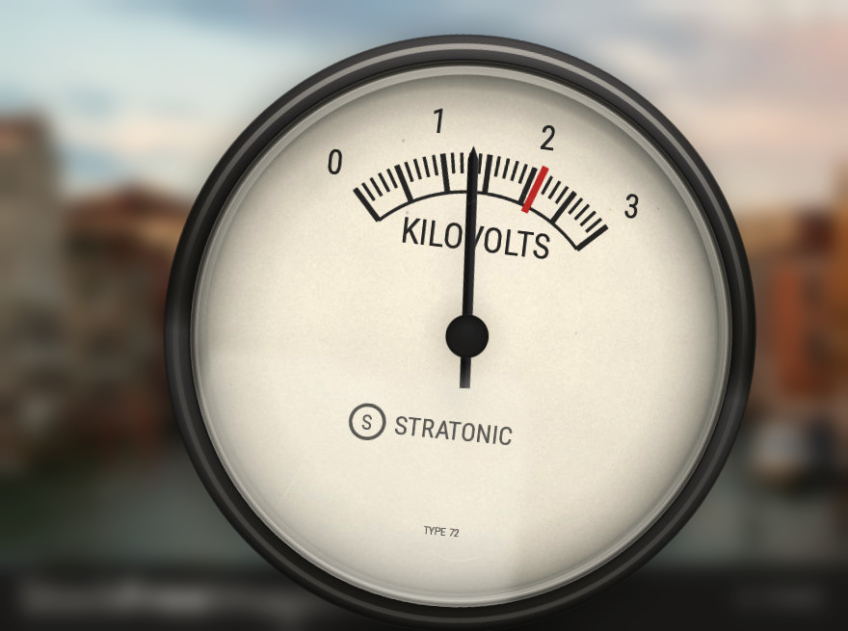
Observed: 1.3 kV
